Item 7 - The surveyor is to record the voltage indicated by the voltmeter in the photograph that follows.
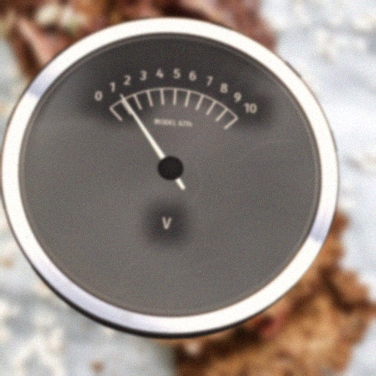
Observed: 1 V
